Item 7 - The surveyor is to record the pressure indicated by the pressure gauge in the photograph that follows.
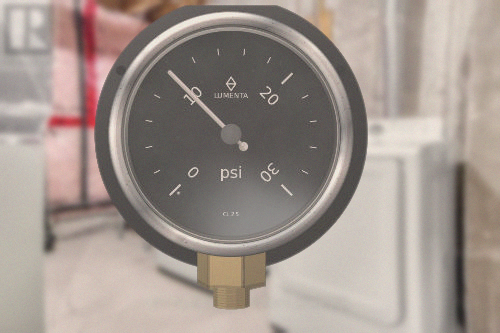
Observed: 10 psi
